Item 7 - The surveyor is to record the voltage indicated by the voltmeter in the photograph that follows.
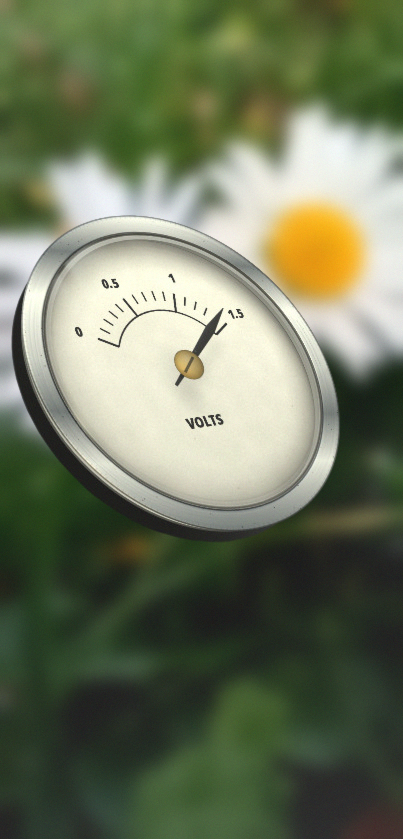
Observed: 1.4 V
